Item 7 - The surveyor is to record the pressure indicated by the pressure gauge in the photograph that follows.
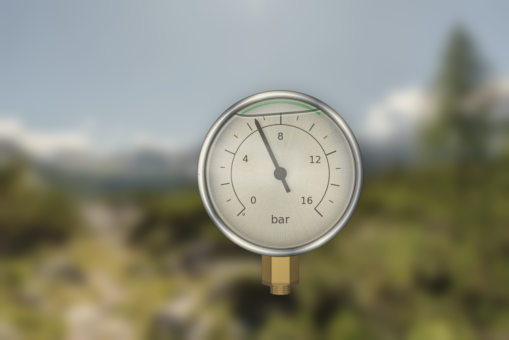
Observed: 6.5 bar
